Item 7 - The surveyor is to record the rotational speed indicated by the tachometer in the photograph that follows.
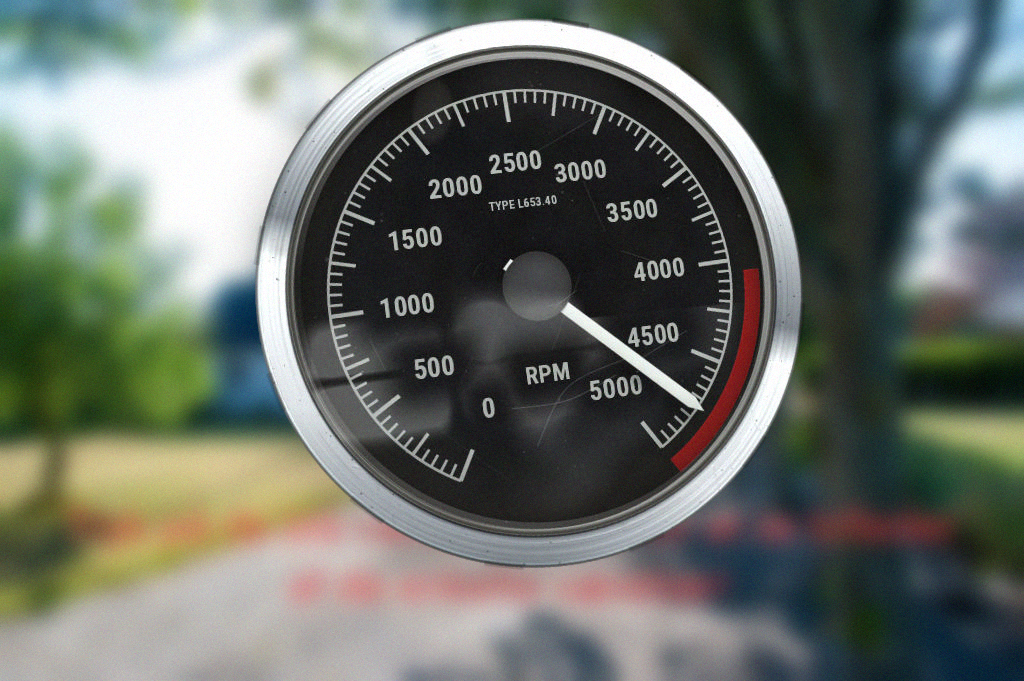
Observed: 4750 rpm
